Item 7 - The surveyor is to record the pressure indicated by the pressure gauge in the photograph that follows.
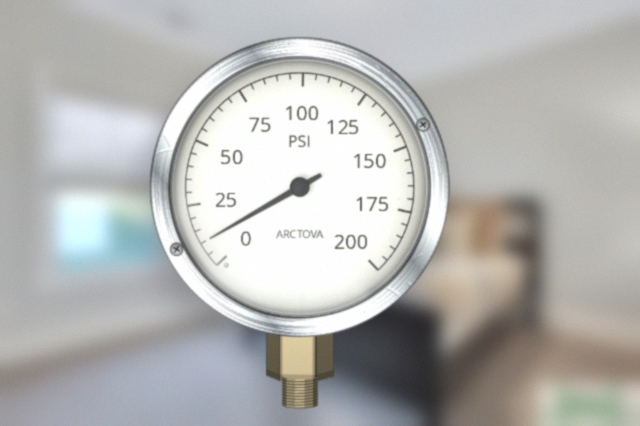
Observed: 10 psi
